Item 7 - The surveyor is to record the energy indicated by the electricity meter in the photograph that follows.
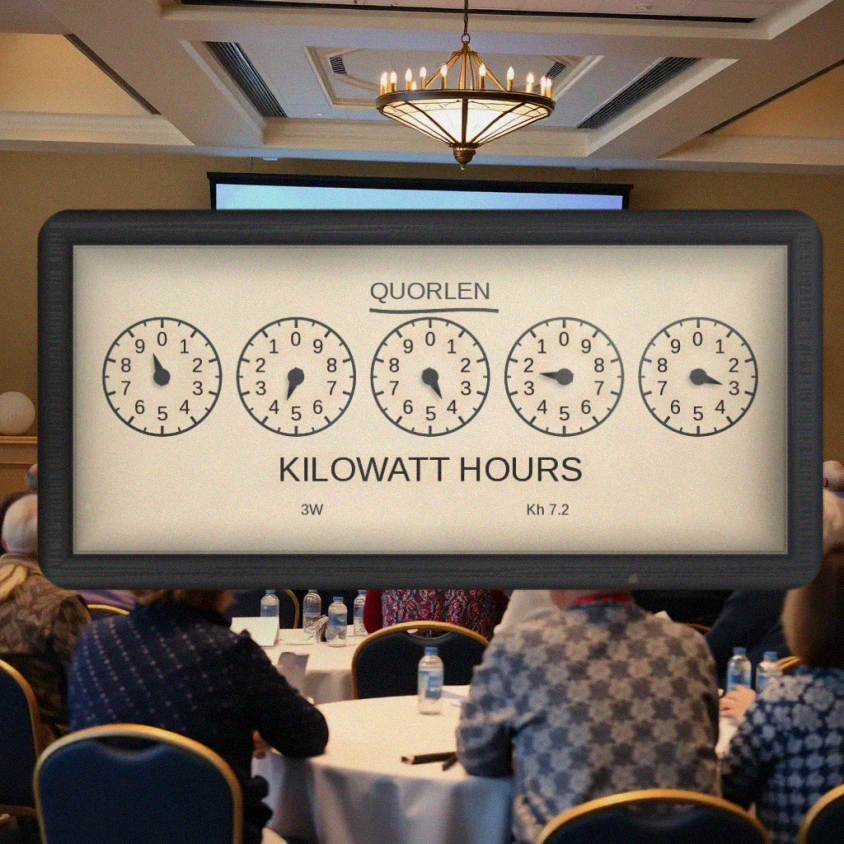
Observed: 94423 kWh
